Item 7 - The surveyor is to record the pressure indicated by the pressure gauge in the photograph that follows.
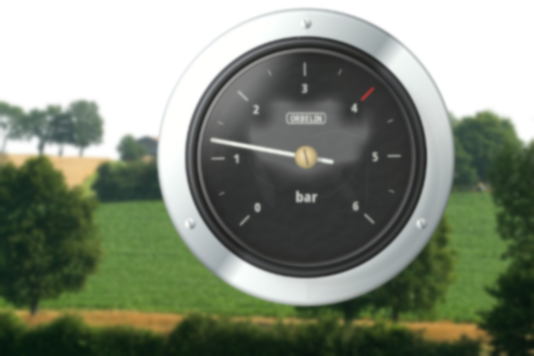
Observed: 1.25 bar
